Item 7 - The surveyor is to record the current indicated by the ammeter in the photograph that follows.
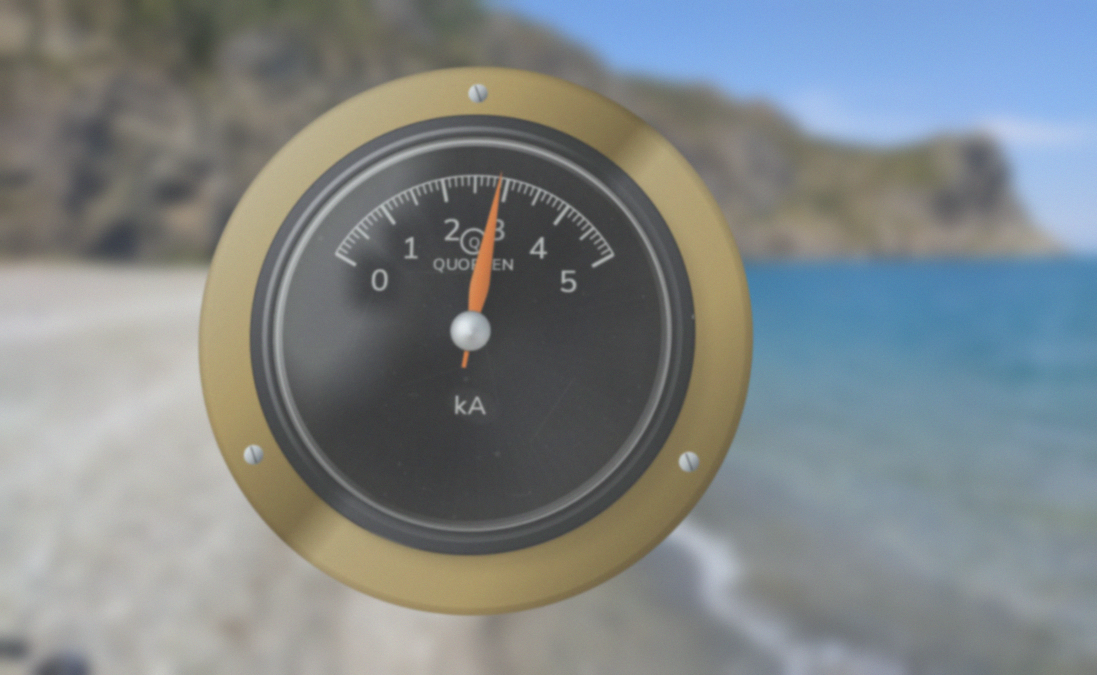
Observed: 2.9 kA
